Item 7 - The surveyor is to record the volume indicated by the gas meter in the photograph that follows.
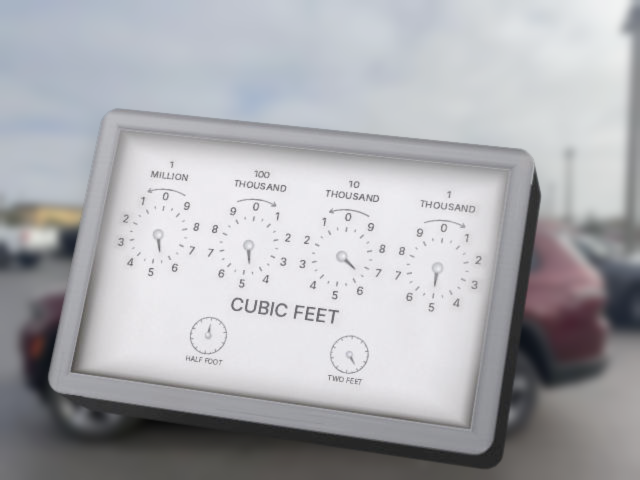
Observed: 546500 ft³
